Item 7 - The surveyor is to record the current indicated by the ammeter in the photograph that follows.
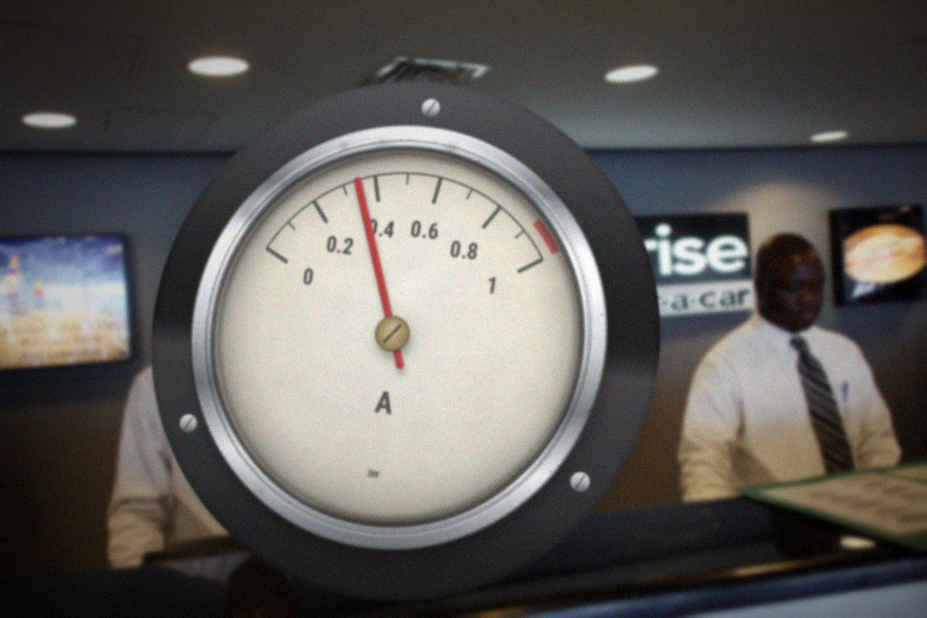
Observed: 0.35 A
